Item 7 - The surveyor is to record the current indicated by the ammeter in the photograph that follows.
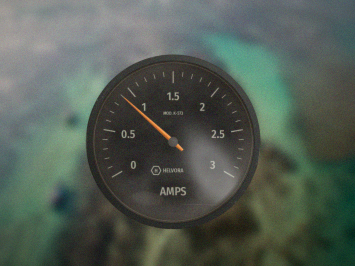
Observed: 0.9 A
